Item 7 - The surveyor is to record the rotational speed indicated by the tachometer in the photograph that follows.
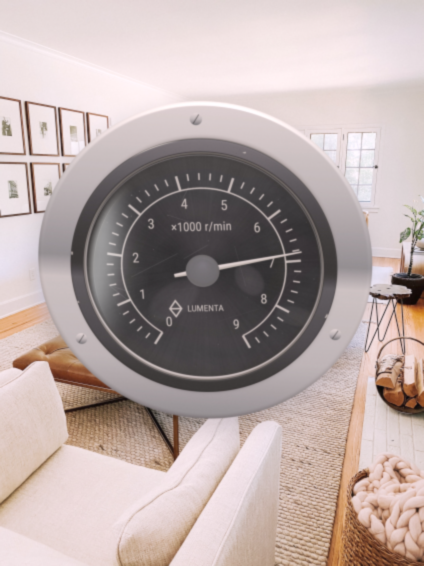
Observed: 6800 rpm
